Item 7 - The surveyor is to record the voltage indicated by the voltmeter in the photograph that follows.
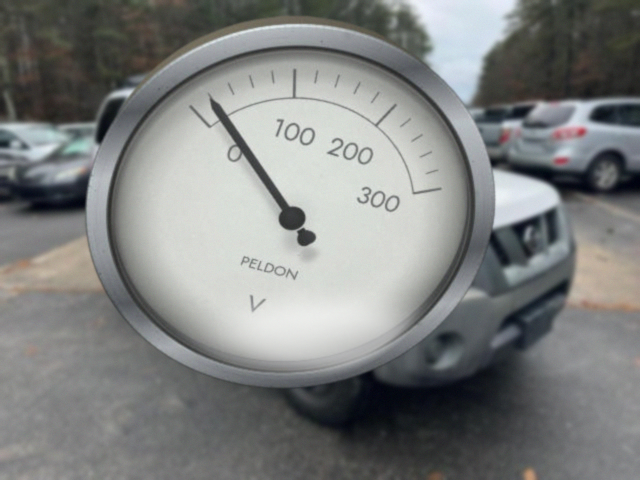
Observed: 20 V
